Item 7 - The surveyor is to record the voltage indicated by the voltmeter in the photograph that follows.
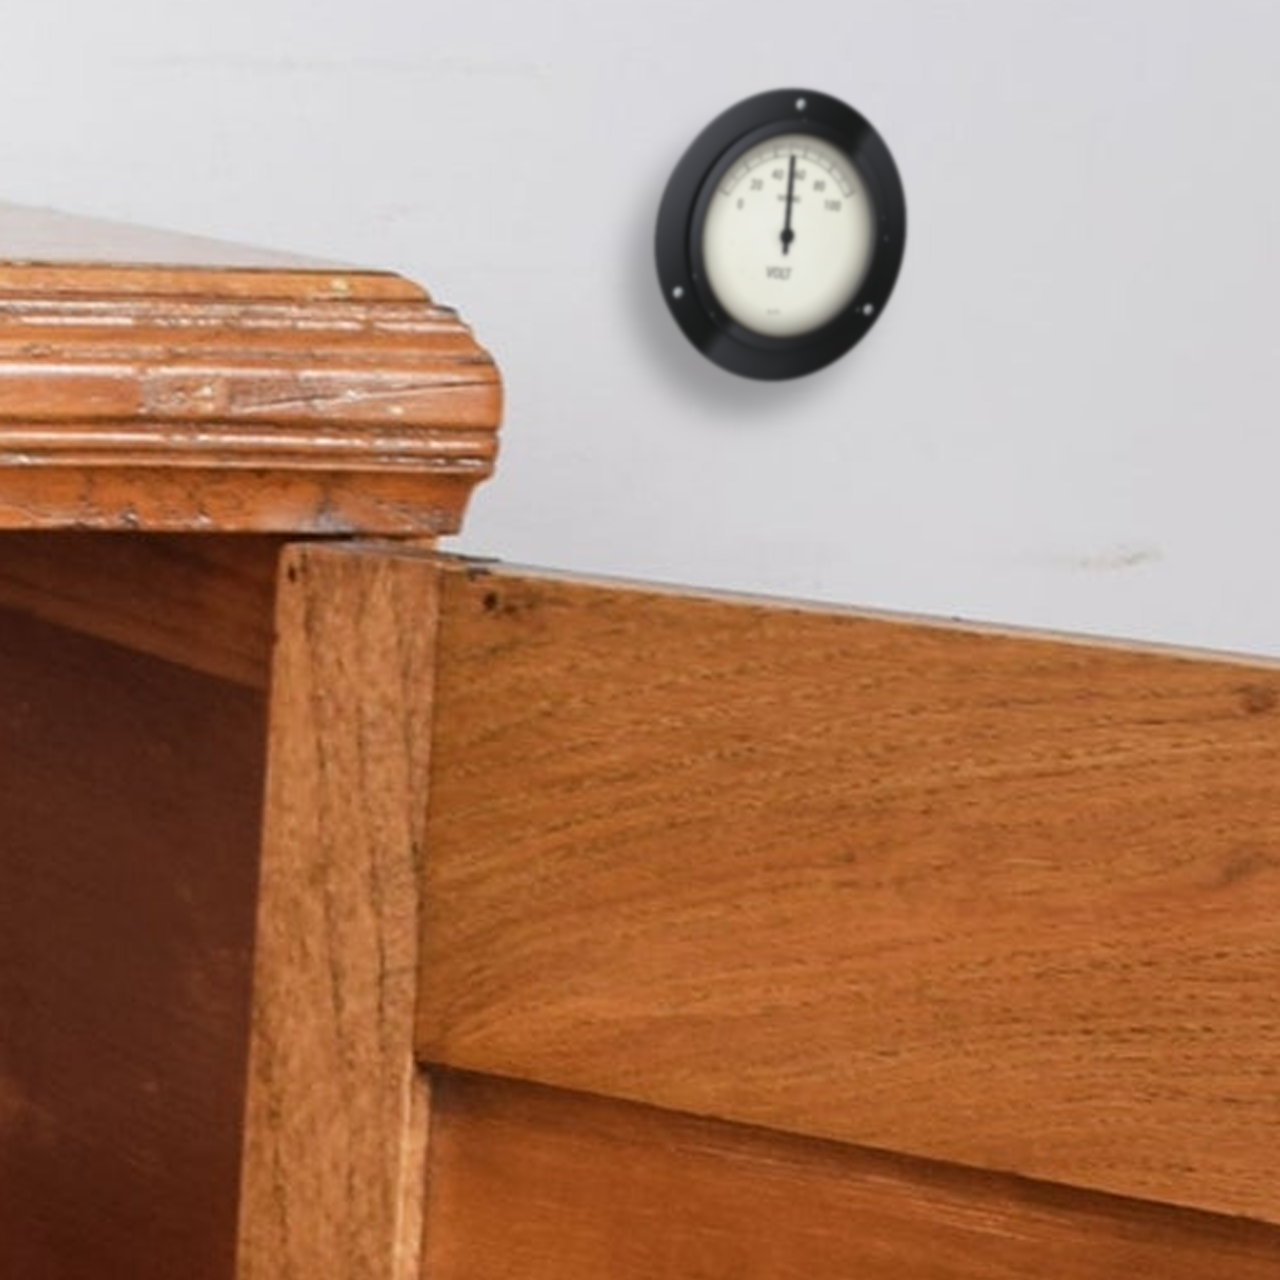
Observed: 50 V
